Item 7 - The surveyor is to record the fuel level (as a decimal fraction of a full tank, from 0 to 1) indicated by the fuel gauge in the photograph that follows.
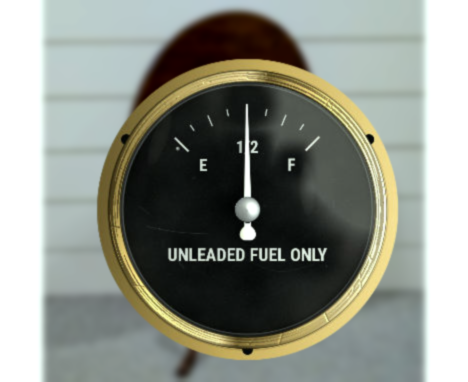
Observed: 0.5
